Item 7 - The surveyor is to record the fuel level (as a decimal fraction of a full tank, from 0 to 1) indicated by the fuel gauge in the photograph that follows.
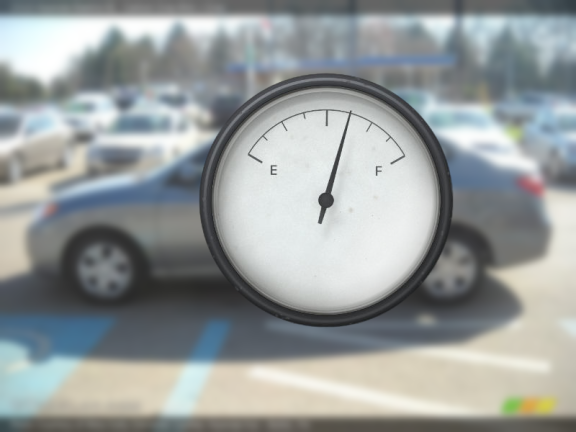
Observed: 0.625
